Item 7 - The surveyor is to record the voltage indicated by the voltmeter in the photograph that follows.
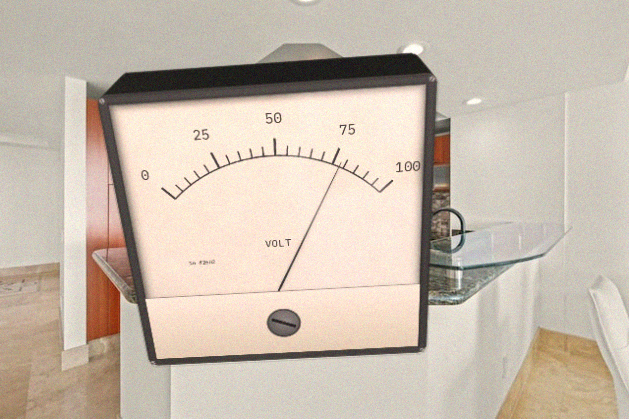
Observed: 77.5 V
